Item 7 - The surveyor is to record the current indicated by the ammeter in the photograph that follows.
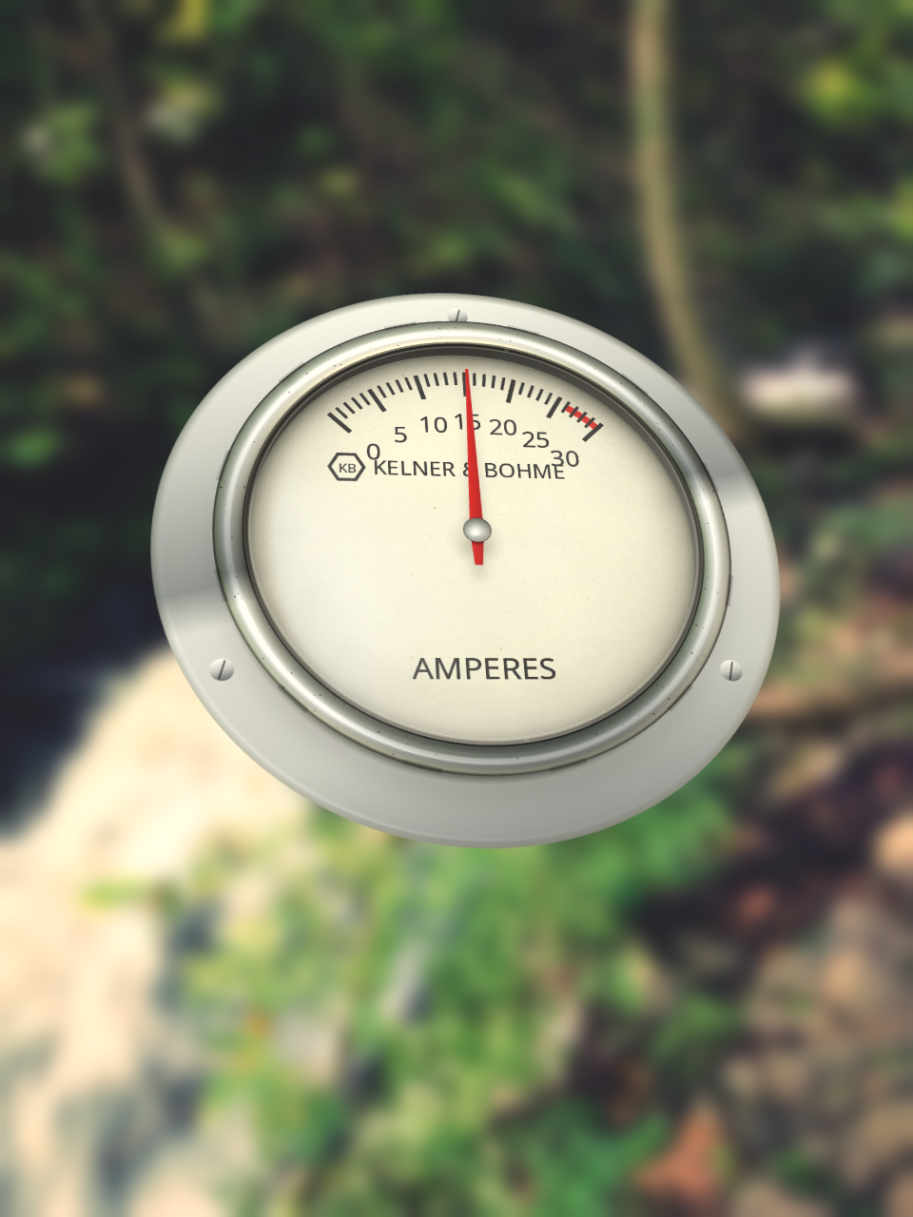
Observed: 15 A
